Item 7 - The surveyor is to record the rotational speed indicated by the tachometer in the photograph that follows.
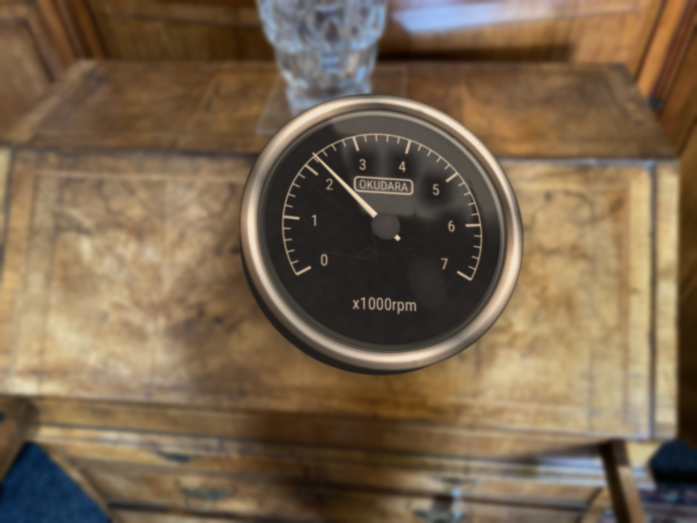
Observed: 2200 rpm
